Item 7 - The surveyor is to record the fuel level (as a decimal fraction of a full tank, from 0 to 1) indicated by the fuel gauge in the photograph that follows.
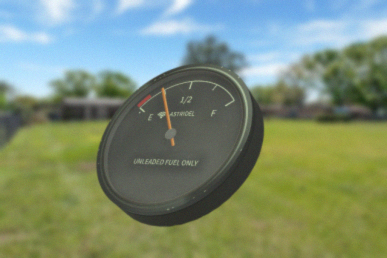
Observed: 0.25
